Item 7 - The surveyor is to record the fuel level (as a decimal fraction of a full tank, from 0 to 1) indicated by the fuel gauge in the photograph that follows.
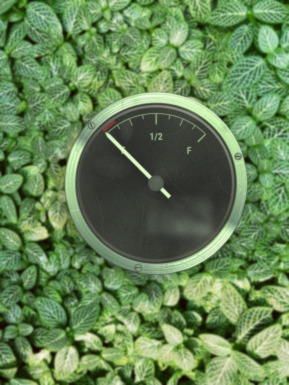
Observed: 0
